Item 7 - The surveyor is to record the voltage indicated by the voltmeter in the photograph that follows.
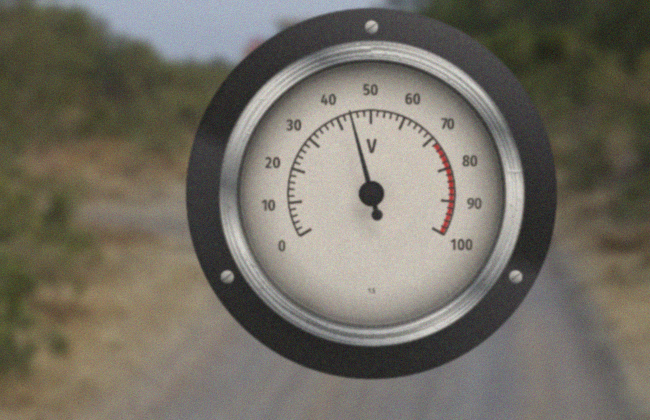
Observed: 44 V
